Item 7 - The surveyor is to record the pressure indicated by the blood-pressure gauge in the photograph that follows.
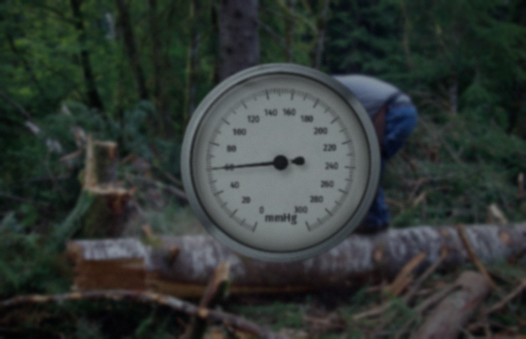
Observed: 60 mmHg
